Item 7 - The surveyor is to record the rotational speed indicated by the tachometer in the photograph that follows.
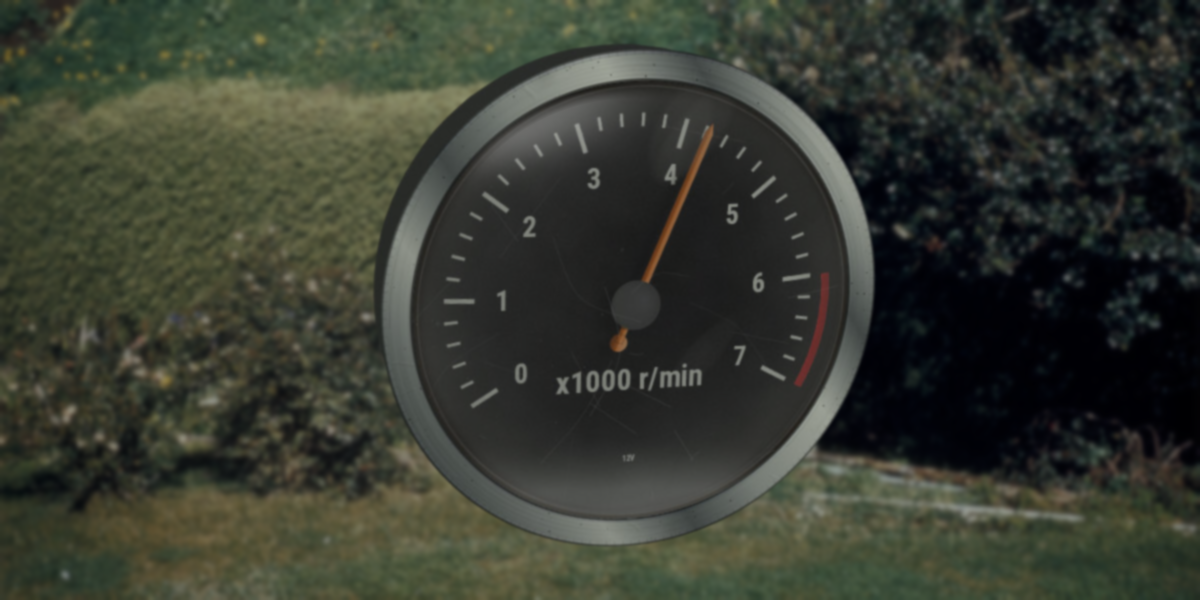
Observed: 4200 rpm
